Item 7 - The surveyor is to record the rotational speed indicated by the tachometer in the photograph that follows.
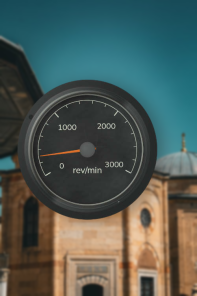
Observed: 300 rpm
